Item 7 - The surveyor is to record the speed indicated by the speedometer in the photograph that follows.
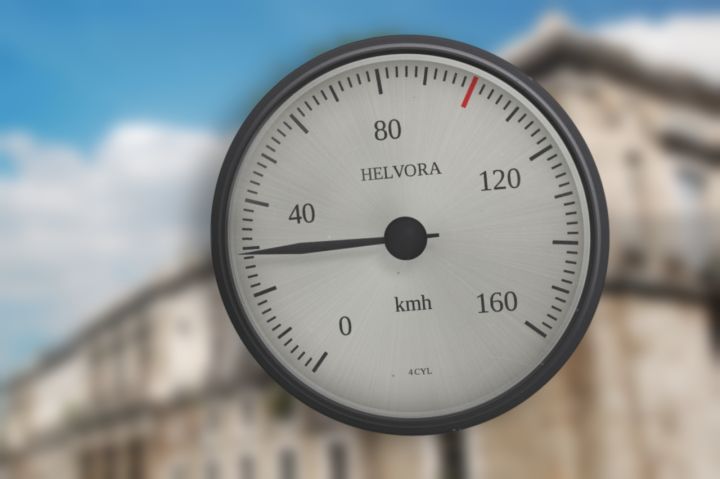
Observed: 29 km/h
